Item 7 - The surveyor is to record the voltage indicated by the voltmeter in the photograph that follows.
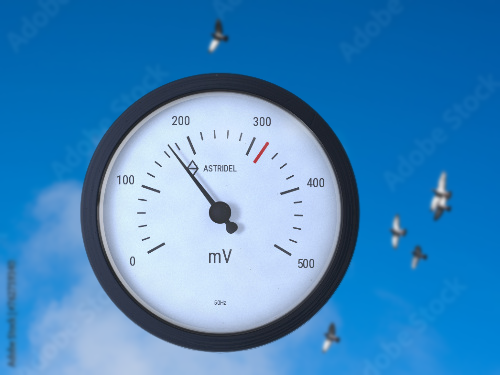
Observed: 170 mV
